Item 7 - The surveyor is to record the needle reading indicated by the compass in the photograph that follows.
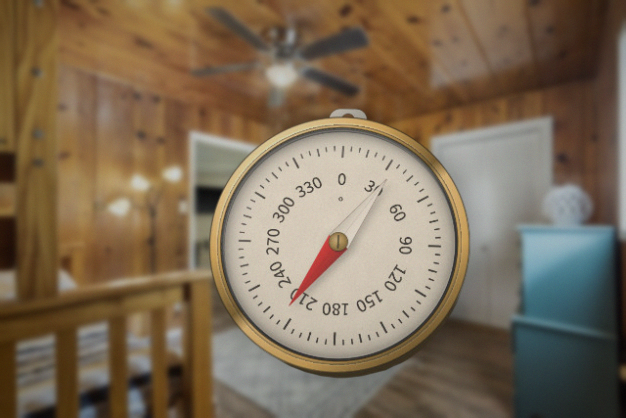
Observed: 215 °
